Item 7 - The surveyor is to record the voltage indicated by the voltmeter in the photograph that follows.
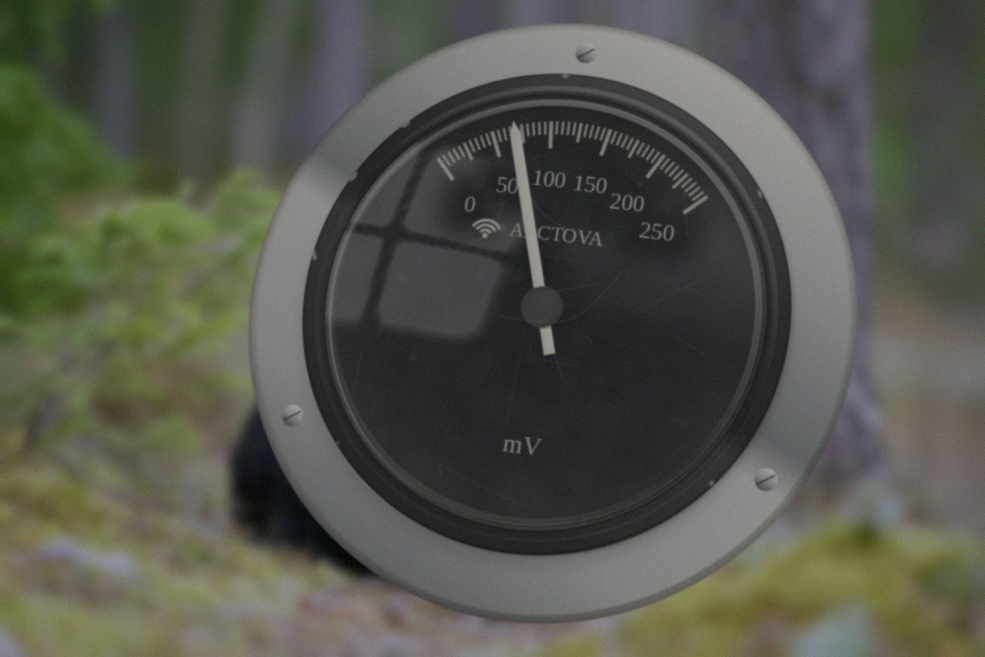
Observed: 70 mV
